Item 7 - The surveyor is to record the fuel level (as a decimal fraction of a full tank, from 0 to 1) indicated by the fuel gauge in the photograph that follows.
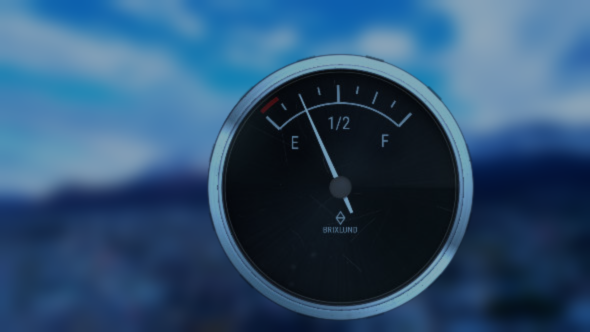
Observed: 0.25
